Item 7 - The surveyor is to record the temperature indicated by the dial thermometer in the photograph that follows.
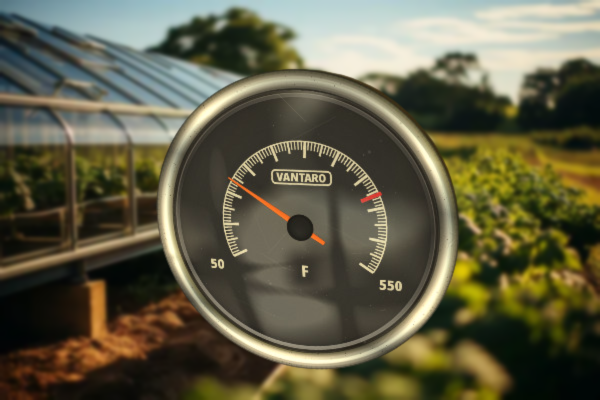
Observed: 175 °F
